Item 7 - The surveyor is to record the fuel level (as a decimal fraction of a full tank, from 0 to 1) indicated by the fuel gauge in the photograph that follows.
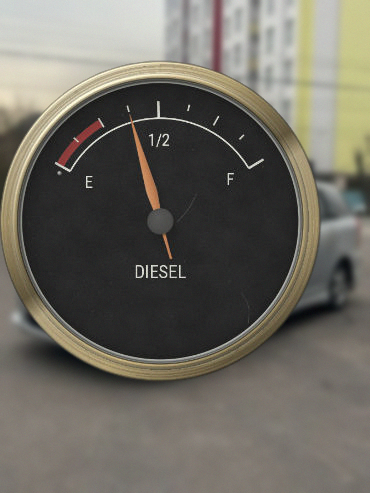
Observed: 0.375
